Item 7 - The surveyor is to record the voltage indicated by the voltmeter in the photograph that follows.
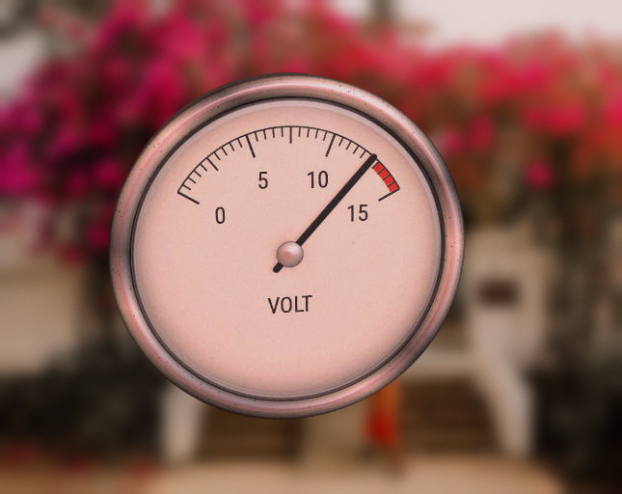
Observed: 12.5 V
